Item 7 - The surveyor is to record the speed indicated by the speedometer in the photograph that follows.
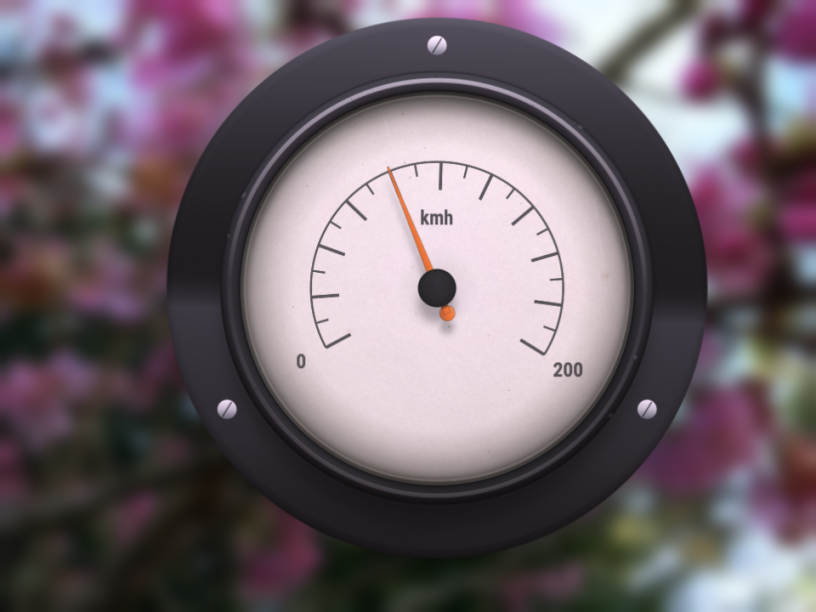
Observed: 80 km/h
